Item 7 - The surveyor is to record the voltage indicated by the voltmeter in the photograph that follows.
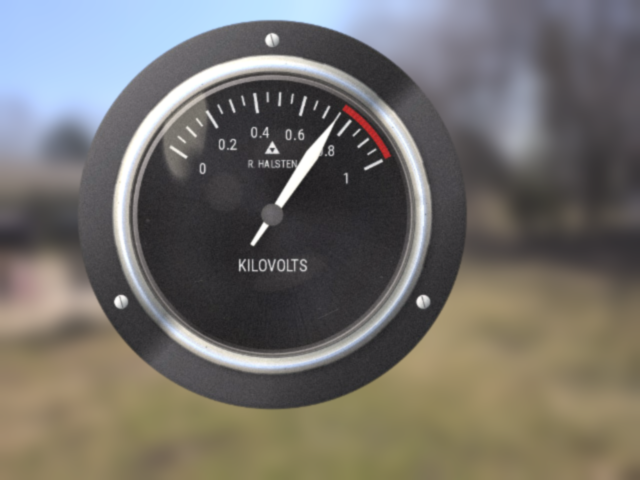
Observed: 0.75 kV
